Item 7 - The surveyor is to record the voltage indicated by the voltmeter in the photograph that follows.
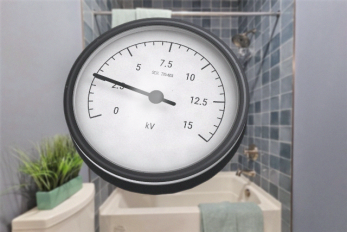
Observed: 2.5 kV
